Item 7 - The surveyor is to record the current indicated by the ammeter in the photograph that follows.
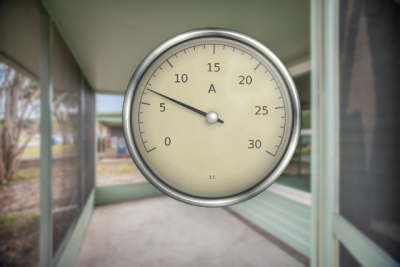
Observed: 6.5 A
